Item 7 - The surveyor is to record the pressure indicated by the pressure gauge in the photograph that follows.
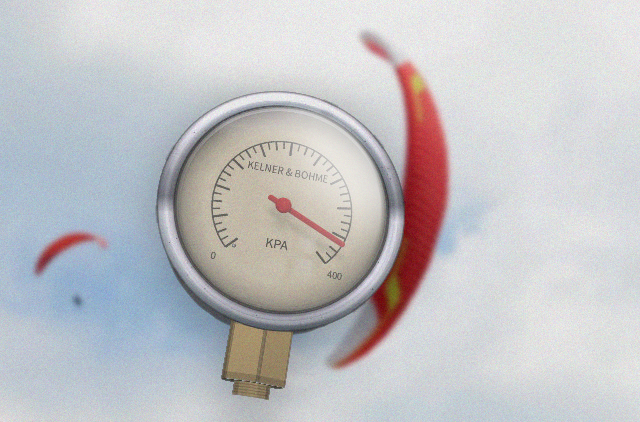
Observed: 370 kPa
